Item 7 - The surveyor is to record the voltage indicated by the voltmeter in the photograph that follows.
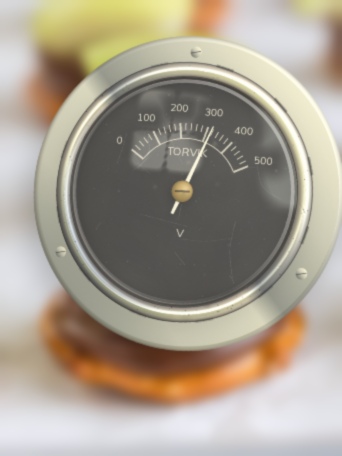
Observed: 320 V
